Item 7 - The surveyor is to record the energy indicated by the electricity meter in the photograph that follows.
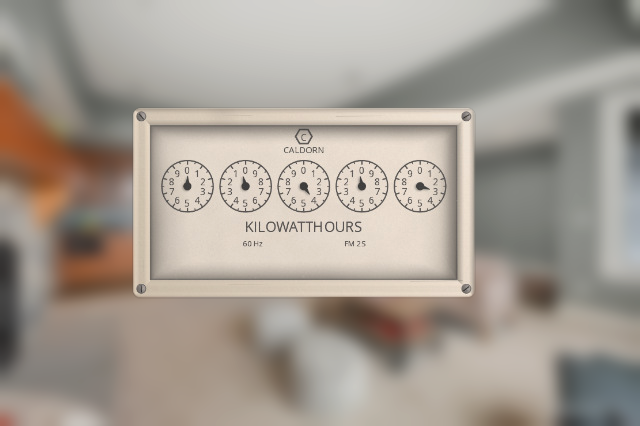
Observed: 403 kWh
